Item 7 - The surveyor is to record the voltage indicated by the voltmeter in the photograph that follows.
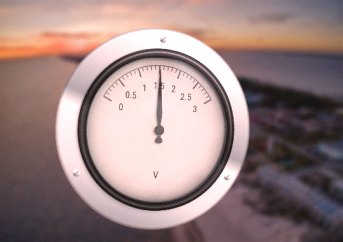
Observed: 1.5 V
